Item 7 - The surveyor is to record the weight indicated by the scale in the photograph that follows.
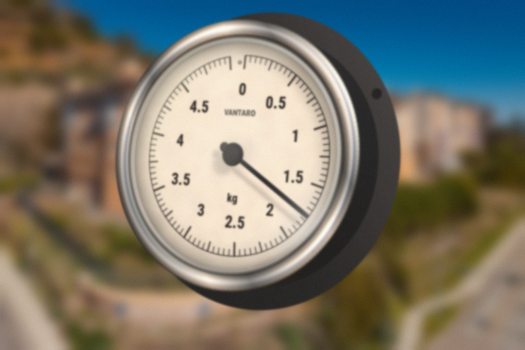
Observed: 1.75 kg
